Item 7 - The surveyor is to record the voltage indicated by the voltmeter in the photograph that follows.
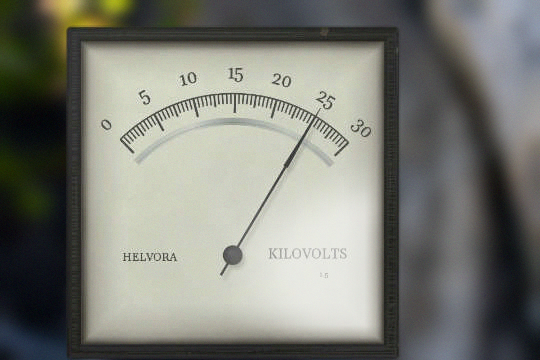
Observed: 25 kV
